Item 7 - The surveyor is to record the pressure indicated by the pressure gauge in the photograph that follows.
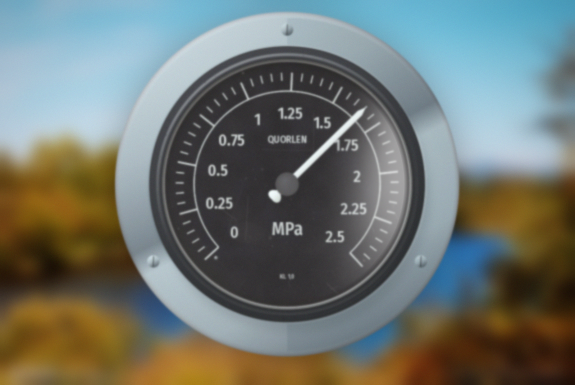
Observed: 1.65 MPa
